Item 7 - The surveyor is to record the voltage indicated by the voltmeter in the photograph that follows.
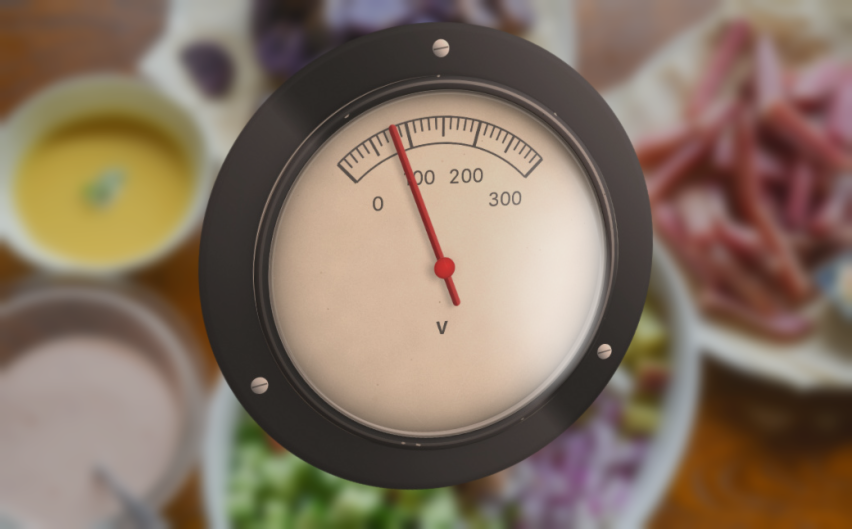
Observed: 80 V
